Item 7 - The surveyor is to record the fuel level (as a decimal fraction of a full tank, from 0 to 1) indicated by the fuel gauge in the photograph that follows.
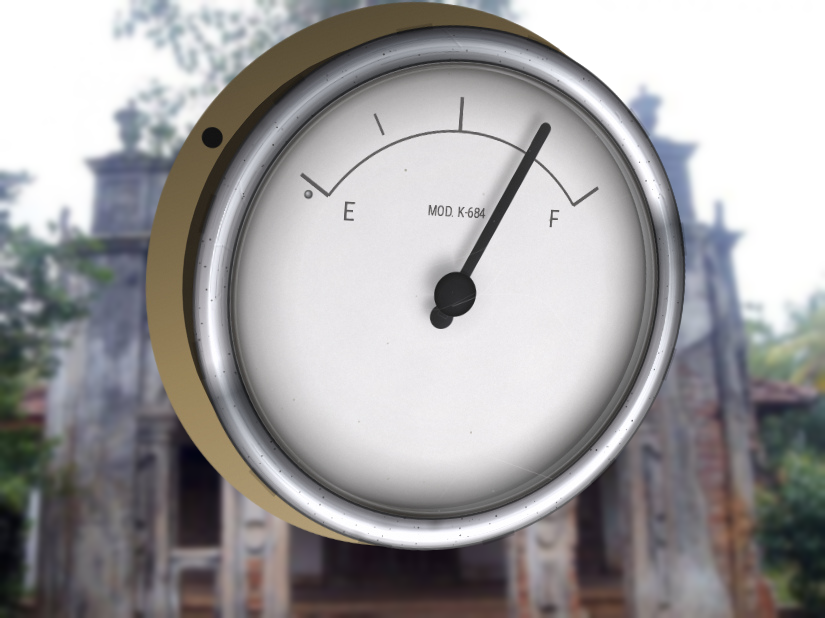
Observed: 0.75
